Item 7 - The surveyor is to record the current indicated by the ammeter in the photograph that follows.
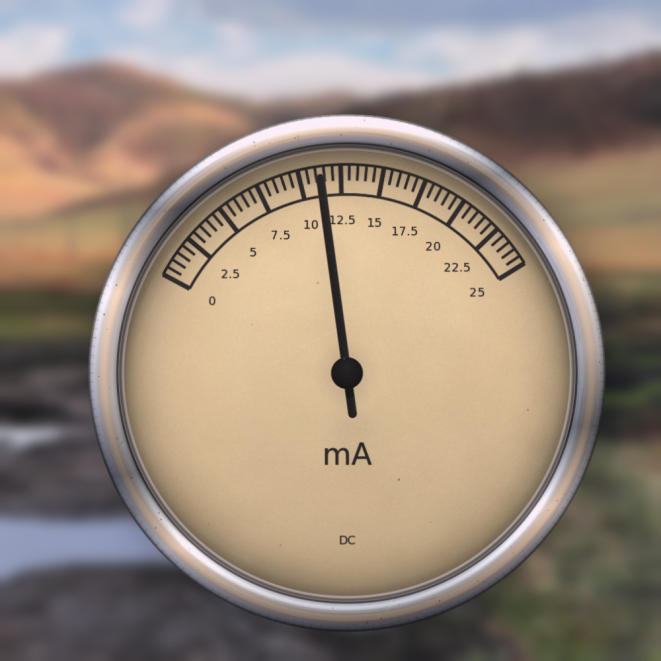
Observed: 11.25 mA
